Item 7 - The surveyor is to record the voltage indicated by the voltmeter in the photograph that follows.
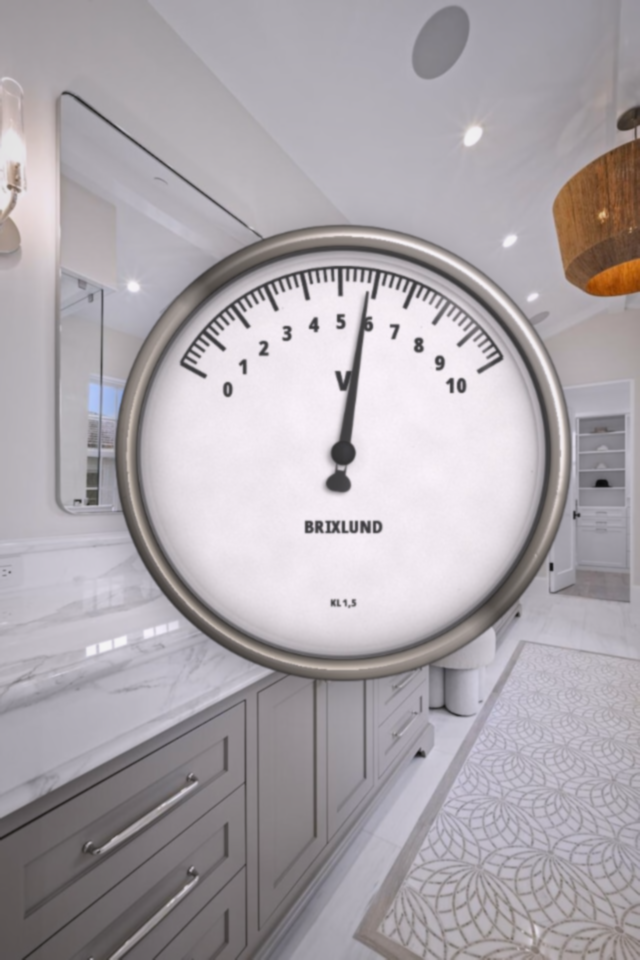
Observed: 5.8 V
